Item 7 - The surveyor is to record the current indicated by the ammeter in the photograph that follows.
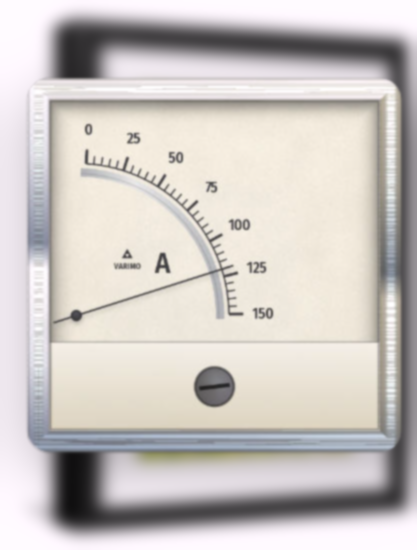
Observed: 120 A
